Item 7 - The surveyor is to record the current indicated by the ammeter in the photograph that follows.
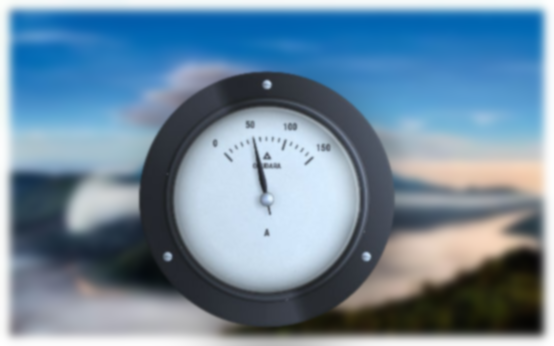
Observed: 50 A
